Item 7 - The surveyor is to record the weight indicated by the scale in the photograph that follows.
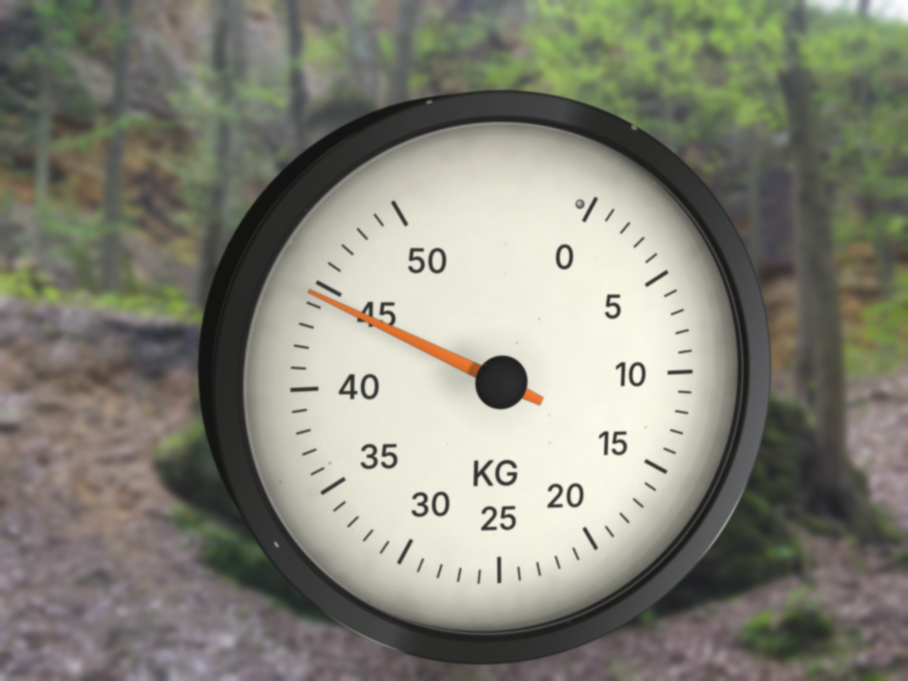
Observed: 44.5 kg
